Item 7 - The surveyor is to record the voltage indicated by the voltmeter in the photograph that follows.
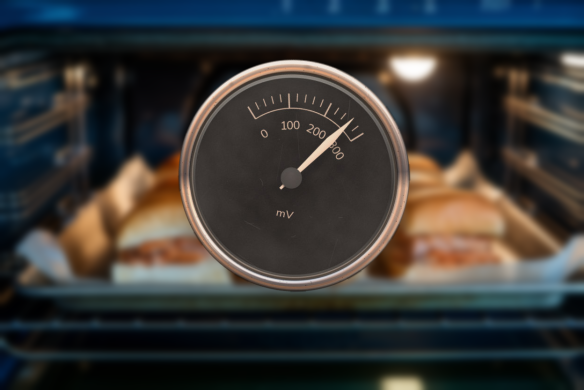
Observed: 260 mV
